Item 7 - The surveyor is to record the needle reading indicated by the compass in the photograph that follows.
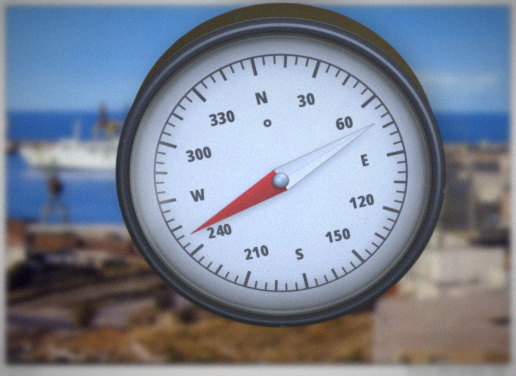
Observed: 250 °
